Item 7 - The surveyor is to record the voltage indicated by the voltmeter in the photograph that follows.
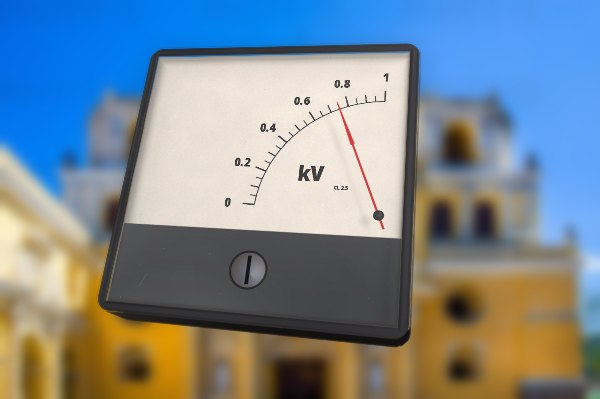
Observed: 0.75 kV
